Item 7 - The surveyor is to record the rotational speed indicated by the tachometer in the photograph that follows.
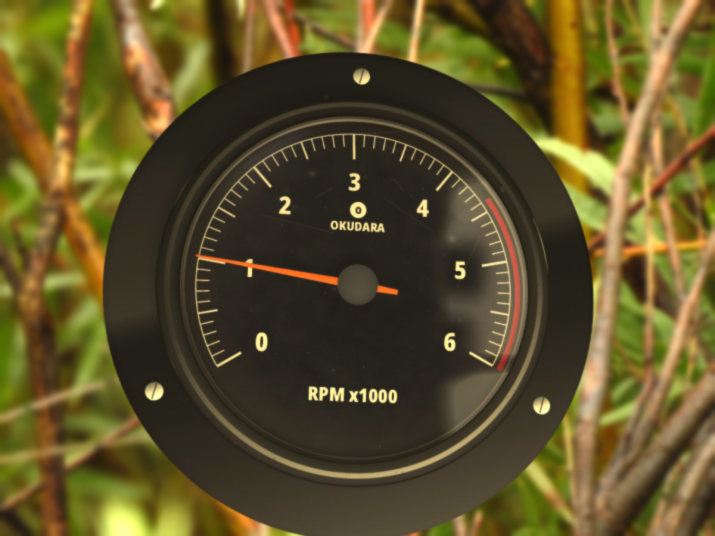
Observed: 1000 rpm
